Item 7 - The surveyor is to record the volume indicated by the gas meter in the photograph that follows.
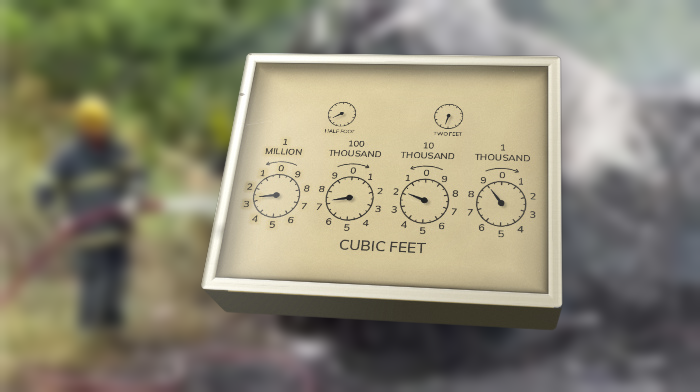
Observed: 271900 ft³
